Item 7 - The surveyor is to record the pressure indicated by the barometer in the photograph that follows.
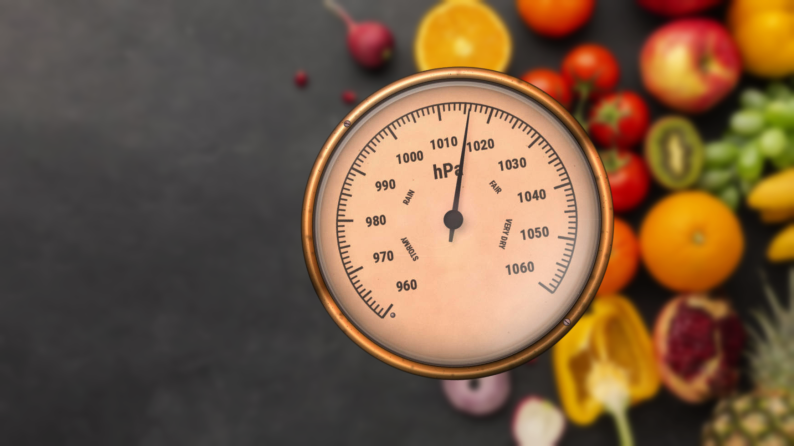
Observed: 1016 hPa
